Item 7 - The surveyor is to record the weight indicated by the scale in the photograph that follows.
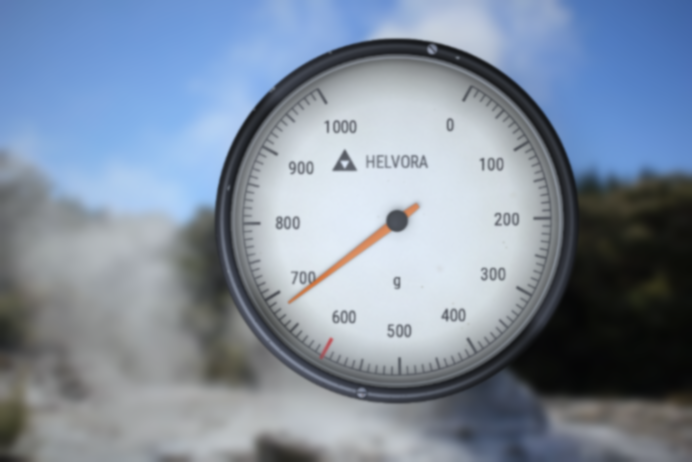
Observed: 680 g
